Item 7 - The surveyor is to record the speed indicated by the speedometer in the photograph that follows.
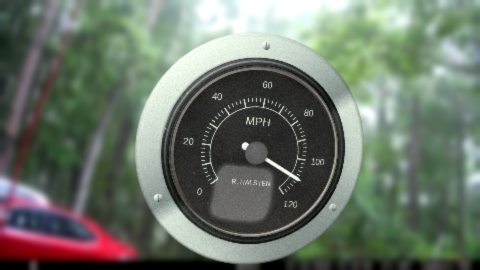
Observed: 110 mph
